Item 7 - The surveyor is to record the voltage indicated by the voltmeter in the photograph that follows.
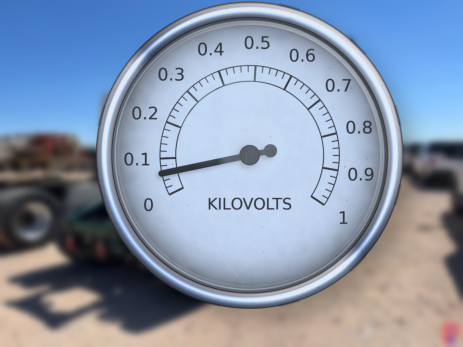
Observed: 0.06 kV
